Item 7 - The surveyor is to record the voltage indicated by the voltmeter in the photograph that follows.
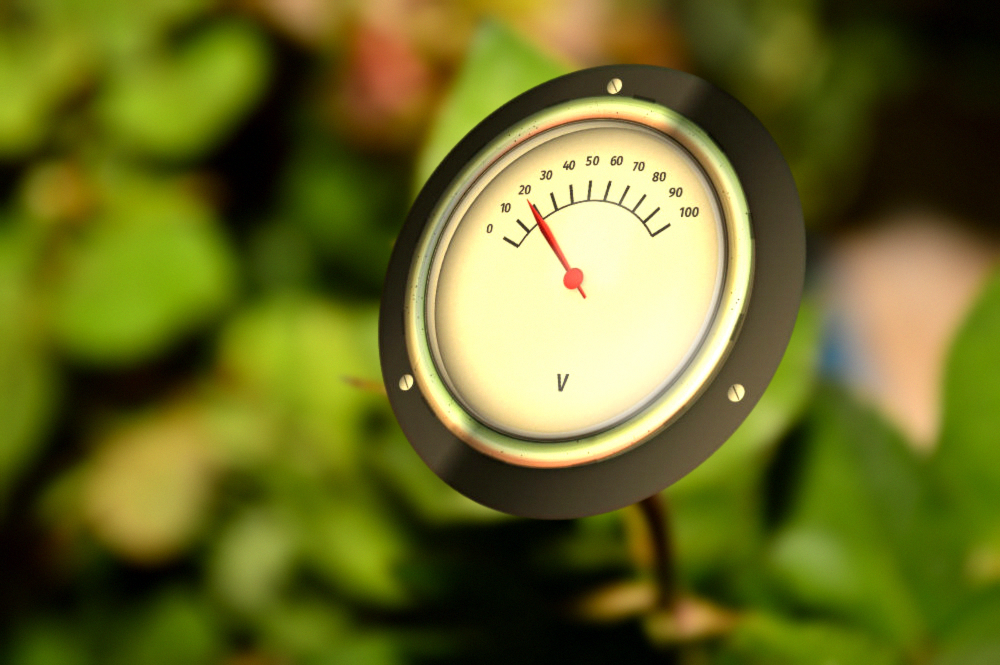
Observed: 20 V
